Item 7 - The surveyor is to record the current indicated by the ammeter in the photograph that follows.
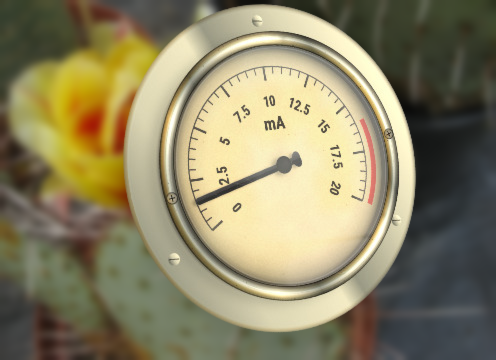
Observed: 1.5 mA
